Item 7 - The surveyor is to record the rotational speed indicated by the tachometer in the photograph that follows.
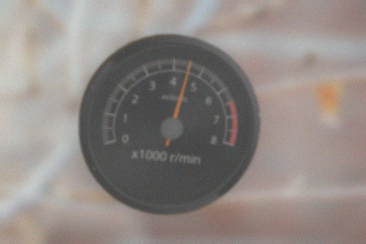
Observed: 4500 rpm
